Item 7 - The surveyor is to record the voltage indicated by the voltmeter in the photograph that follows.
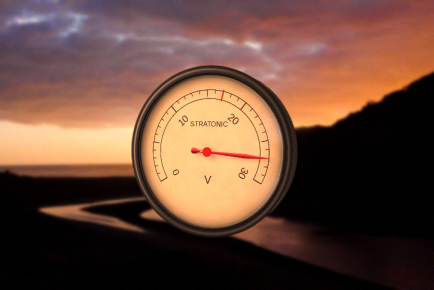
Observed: 27 V
